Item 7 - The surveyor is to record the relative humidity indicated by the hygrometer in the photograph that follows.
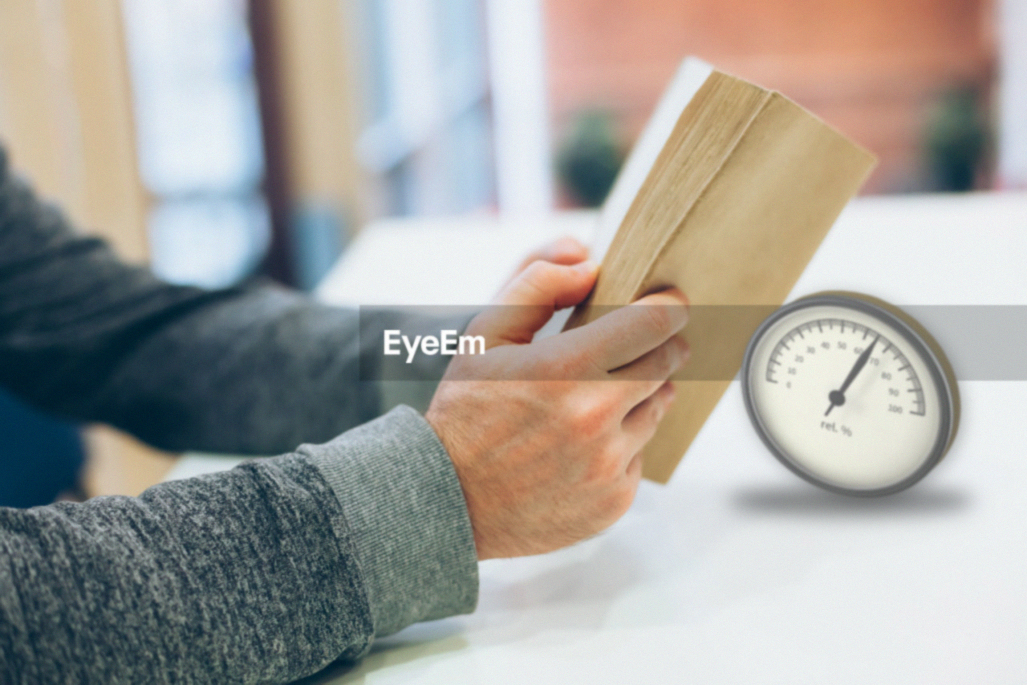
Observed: 65 %
